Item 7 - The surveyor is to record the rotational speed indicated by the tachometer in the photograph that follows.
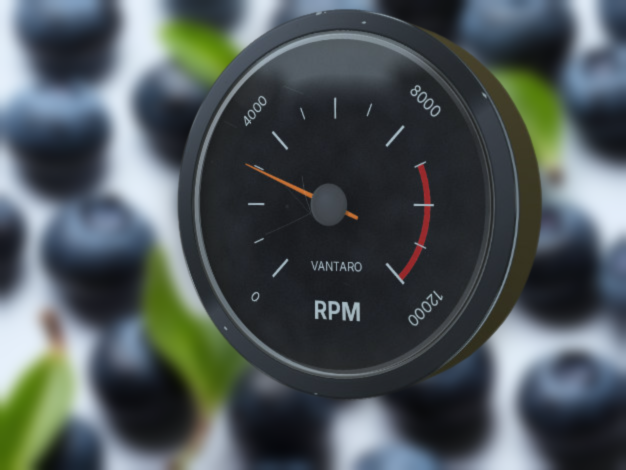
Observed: 3000 rpm
